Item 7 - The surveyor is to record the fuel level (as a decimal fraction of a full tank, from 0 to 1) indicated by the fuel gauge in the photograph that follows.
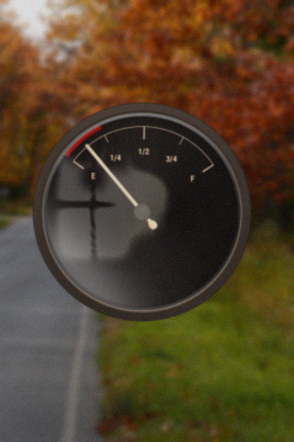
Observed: 0.125
